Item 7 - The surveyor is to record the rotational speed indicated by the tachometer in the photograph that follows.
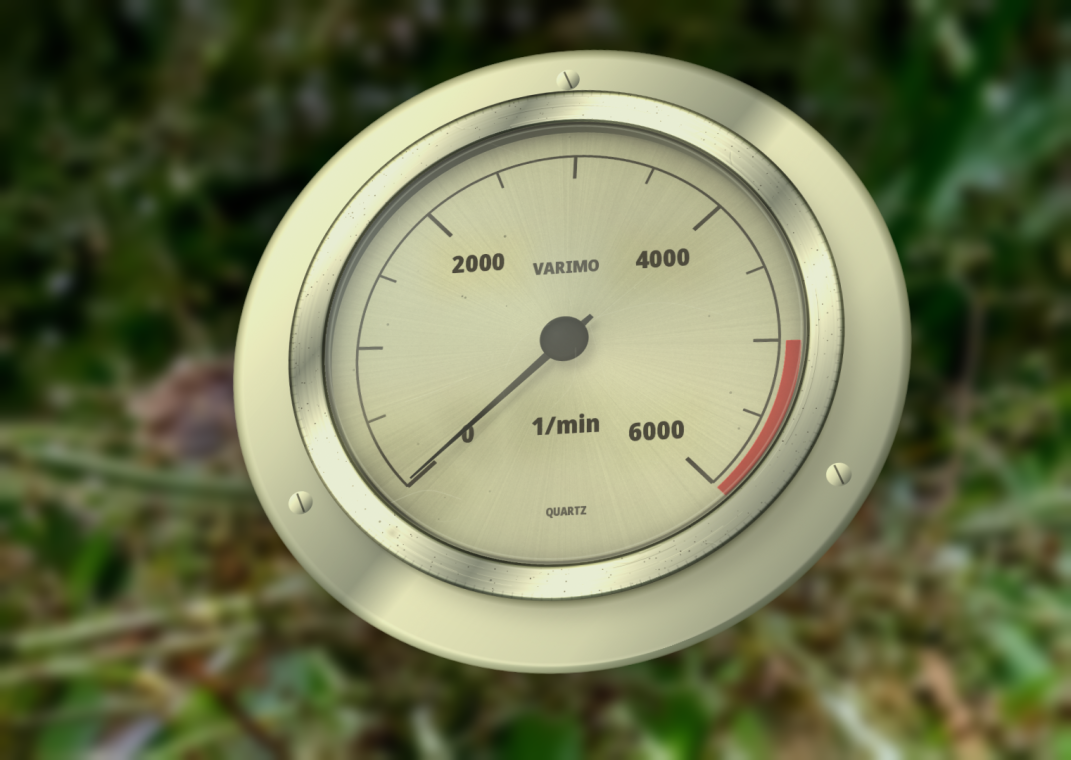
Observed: 0 rpm
